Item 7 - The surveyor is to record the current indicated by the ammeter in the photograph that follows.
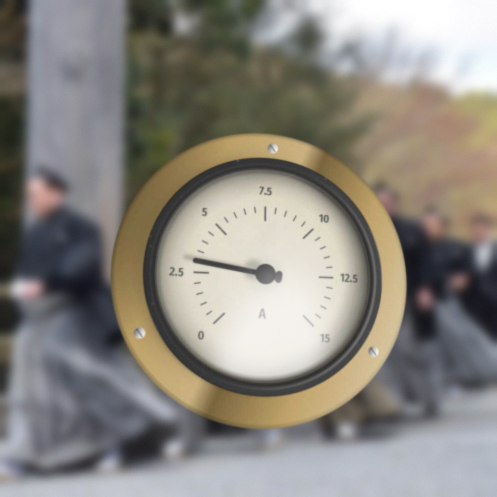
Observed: 3 A
